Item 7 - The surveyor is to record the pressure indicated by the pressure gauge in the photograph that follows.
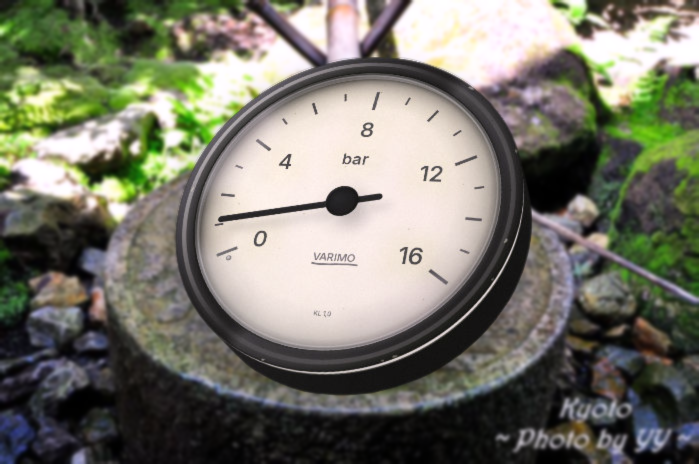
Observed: 1 bar
